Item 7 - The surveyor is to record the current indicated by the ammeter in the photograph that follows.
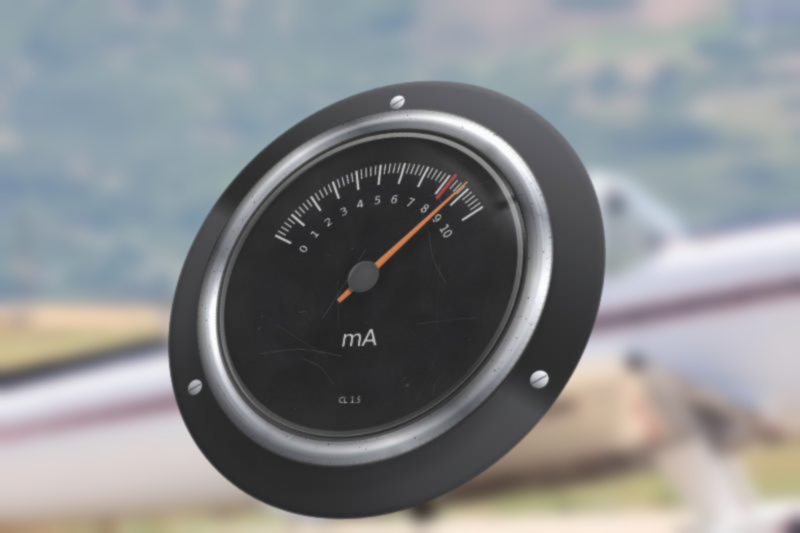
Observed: 9 mA
